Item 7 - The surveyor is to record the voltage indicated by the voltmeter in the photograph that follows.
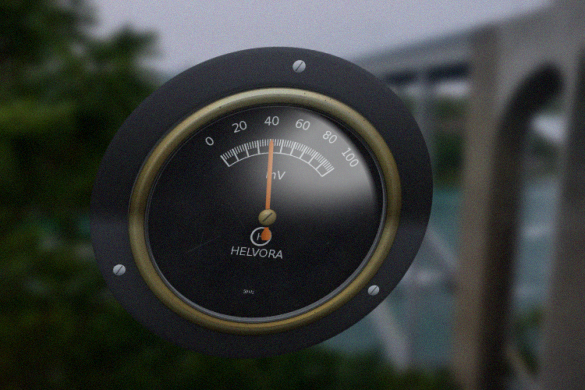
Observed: 40 mV
